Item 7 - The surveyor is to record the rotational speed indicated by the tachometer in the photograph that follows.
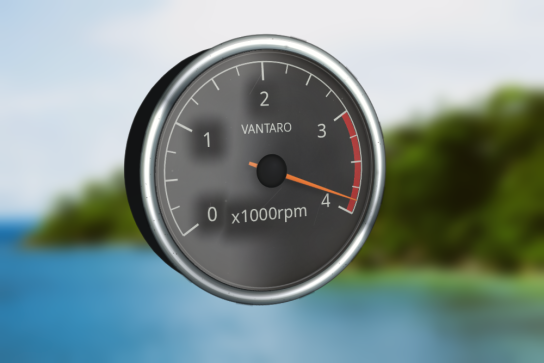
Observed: 3875 rpm
